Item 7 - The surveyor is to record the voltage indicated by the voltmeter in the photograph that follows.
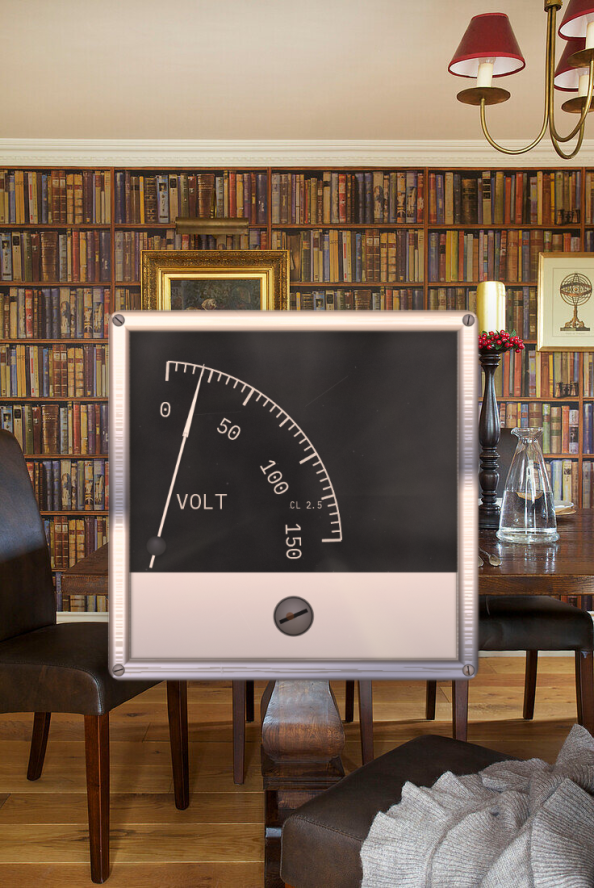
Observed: 20 V
